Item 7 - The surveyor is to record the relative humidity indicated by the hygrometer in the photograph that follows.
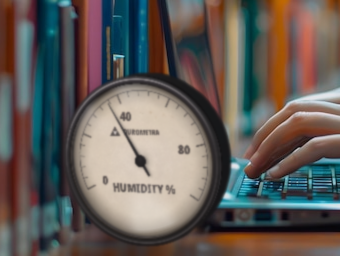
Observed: 36 %
